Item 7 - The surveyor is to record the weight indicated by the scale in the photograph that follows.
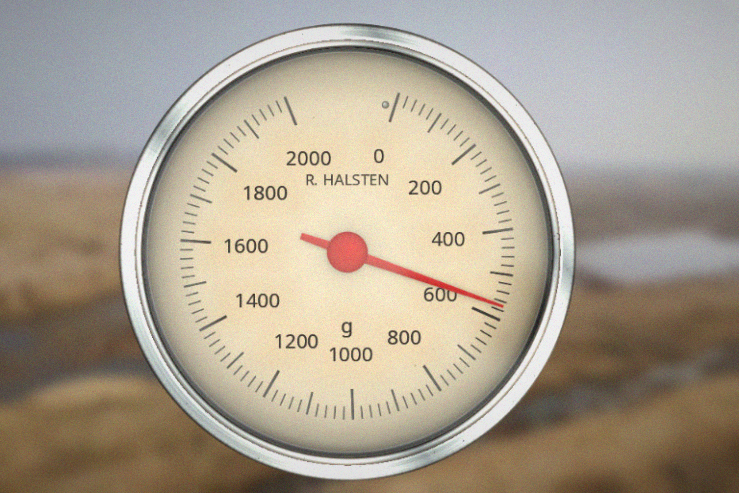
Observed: 570 g
